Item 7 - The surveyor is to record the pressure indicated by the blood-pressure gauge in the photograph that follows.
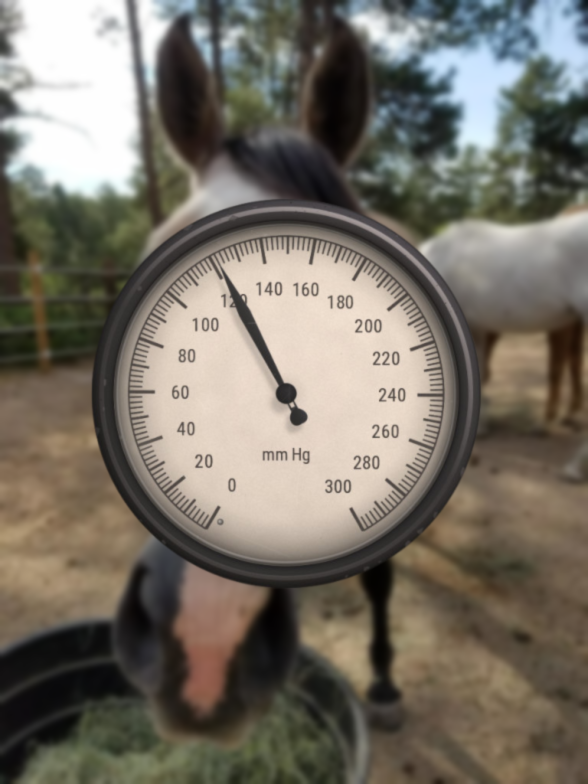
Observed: 122 mmHg
